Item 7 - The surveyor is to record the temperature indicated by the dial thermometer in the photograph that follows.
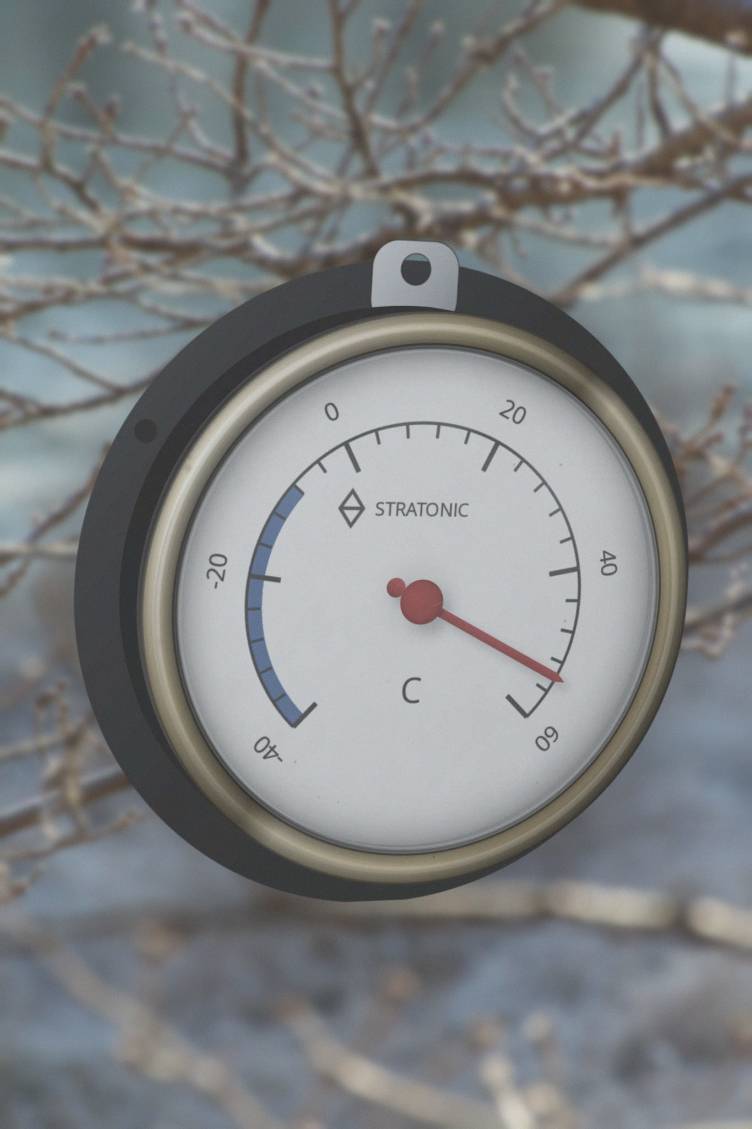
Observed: 54 °C
